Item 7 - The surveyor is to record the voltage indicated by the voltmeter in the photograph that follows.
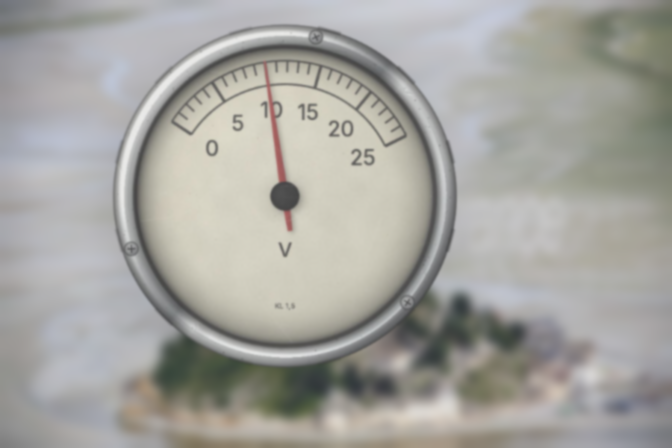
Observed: 10 V
